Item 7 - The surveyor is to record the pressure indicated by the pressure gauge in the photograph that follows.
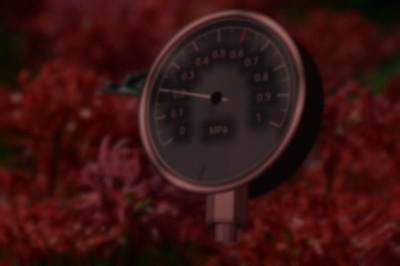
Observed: 0.2 MPa
